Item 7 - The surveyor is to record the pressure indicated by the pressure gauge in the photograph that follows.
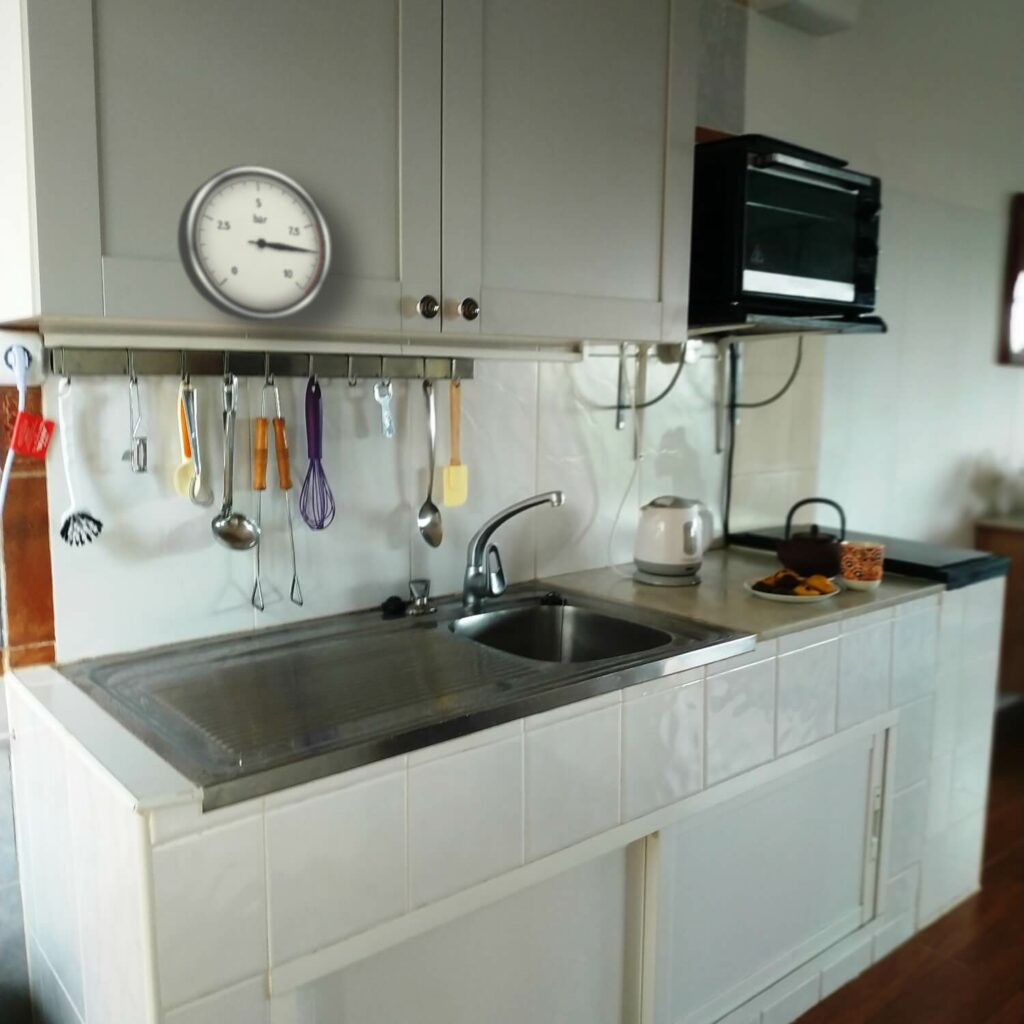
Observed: 8.5 bar
